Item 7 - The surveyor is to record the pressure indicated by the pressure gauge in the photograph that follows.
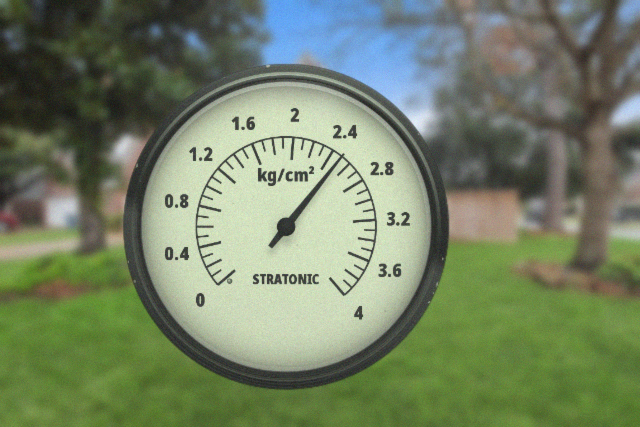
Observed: 2.5 kg/cm²
